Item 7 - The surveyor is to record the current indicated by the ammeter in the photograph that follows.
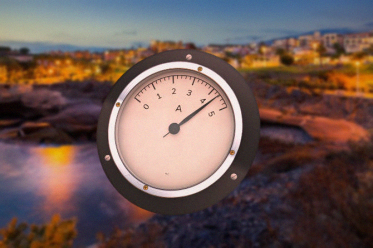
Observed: 4.4 A
